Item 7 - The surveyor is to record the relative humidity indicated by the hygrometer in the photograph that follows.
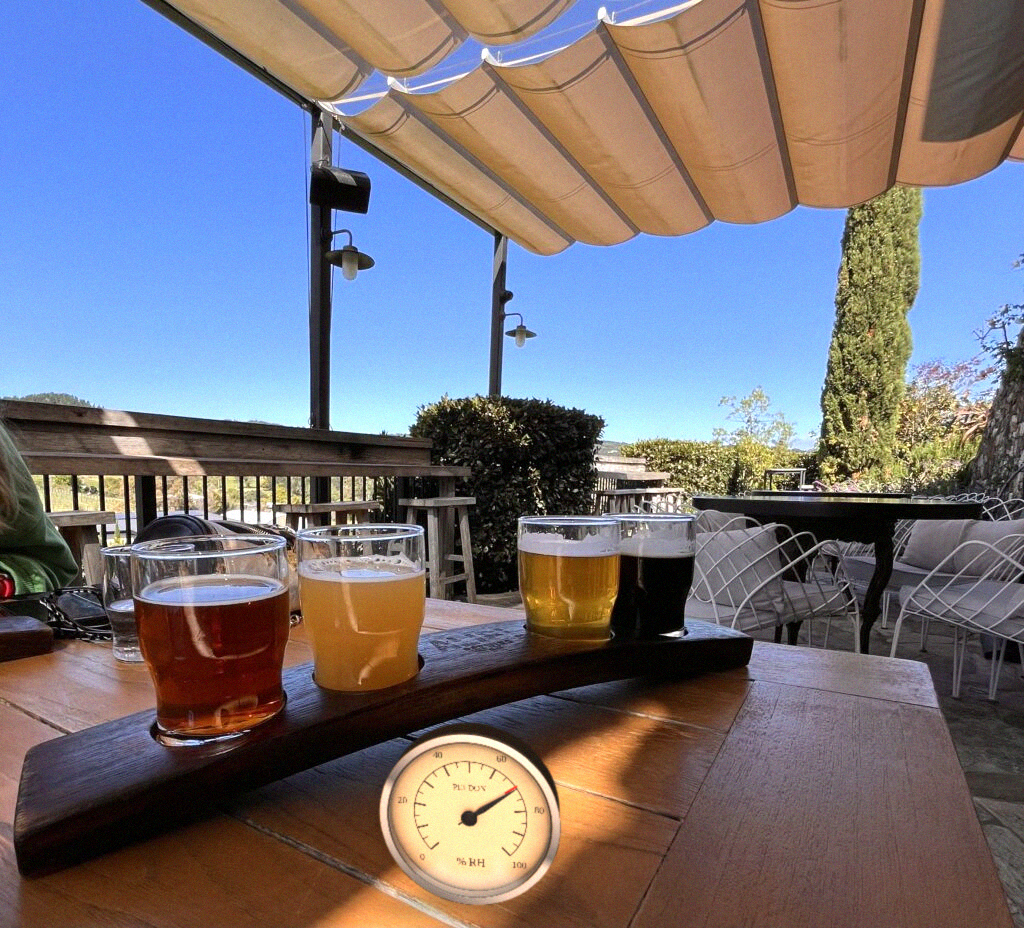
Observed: 70 %
